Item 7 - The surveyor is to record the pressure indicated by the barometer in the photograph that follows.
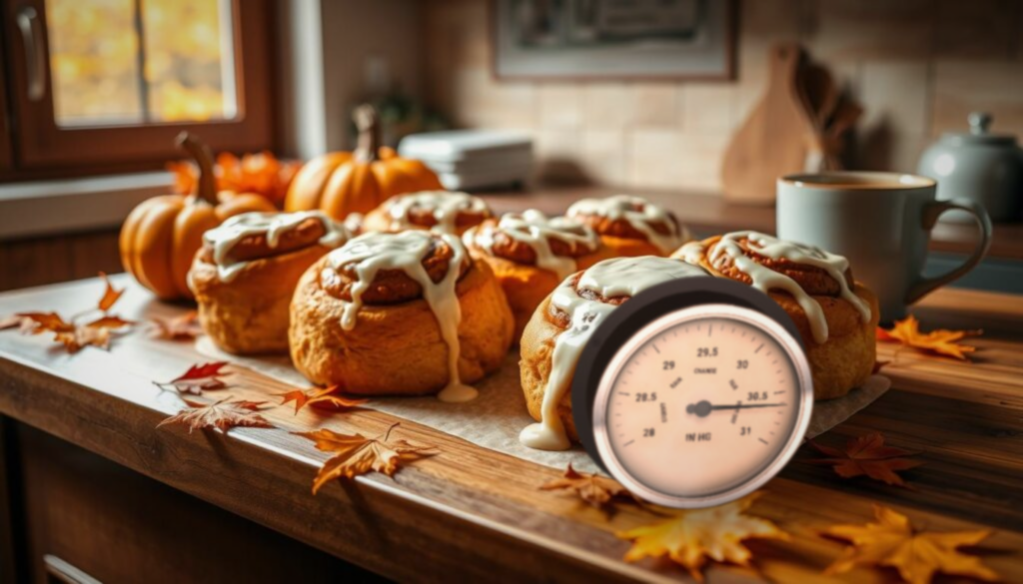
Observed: 30.6 inHg
